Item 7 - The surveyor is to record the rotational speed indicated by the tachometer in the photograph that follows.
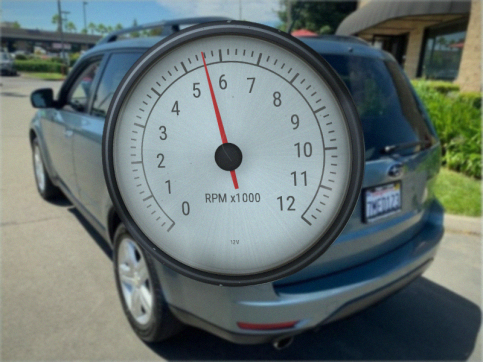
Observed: 5600 rpm
